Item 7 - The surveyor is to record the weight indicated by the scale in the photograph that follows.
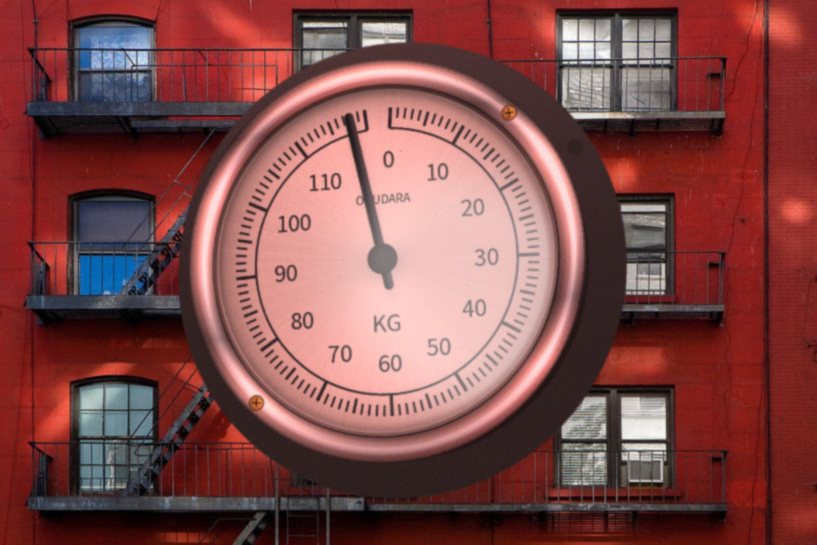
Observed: 118 kg
